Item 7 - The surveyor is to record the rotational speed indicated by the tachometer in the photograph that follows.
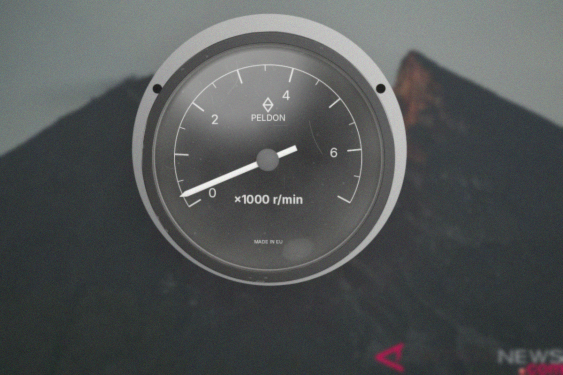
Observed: 250 rpm
